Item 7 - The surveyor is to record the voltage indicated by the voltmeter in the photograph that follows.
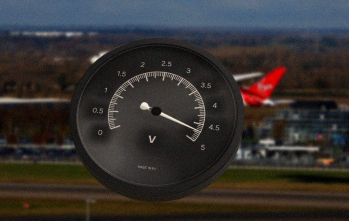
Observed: 4.75 V
